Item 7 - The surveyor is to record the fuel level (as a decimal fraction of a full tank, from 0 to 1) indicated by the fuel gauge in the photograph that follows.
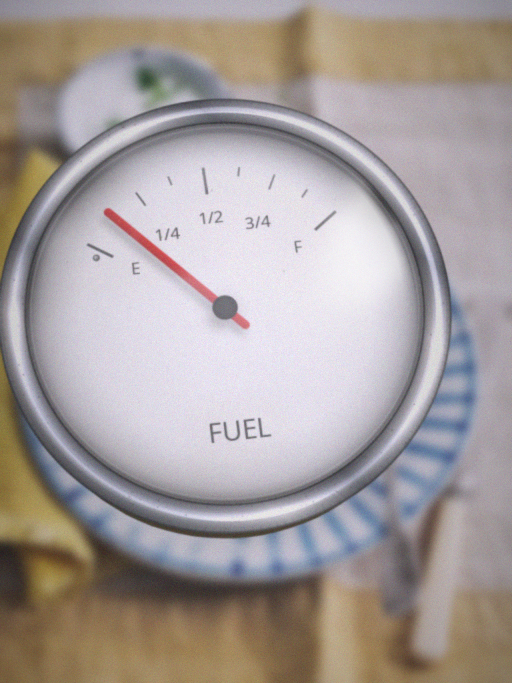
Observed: 0.125
